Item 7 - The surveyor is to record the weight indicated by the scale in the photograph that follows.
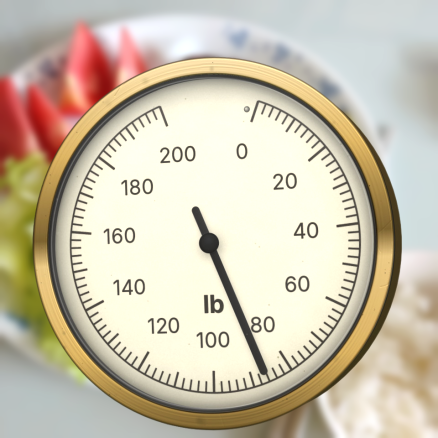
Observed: 86 lb
